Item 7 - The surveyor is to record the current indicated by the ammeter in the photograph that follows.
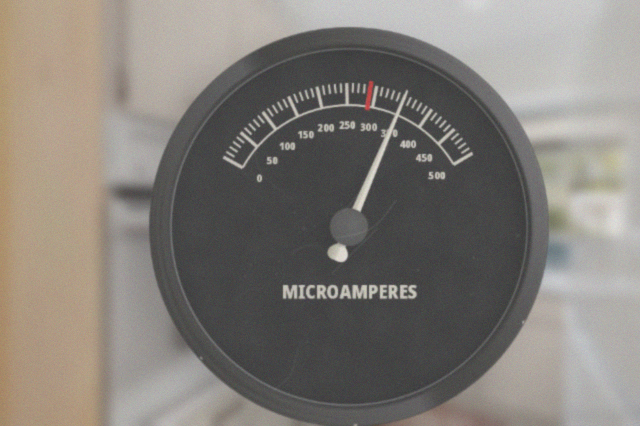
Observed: 350 µA
